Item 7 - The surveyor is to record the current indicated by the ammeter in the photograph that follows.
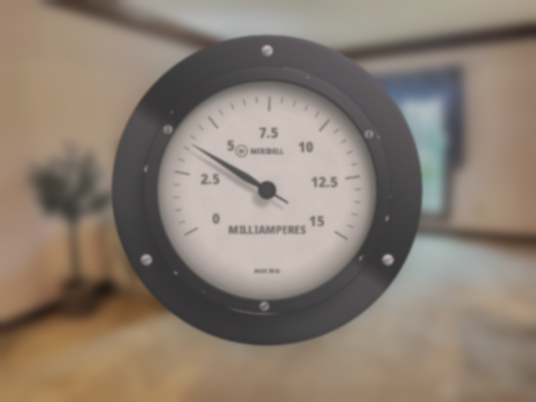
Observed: 3.75 mA
